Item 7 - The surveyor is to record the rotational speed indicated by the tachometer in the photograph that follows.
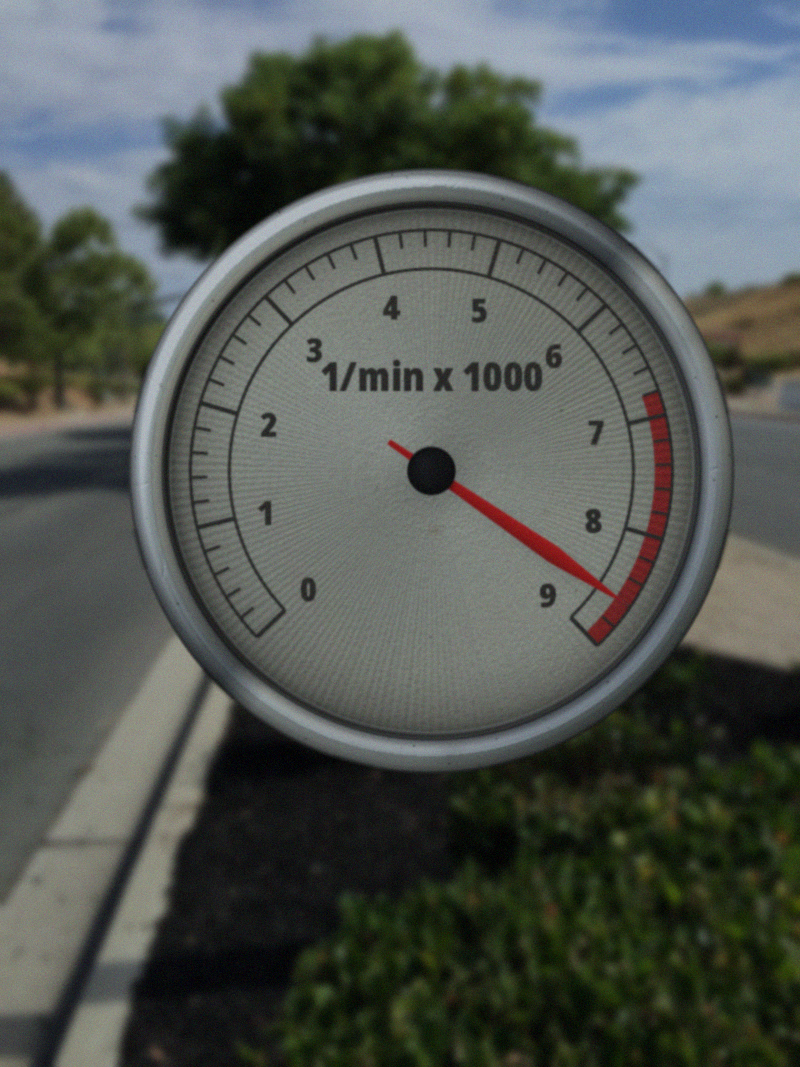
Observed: 8600 rpm
